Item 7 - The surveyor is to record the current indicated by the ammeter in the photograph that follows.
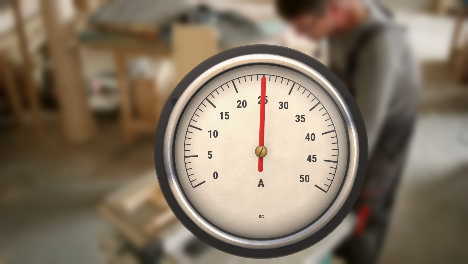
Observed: 25 A
